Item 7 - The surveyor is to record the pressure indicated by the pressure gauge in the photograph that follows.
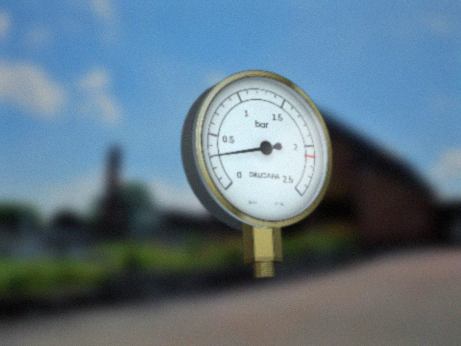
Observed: 0.3 bar
